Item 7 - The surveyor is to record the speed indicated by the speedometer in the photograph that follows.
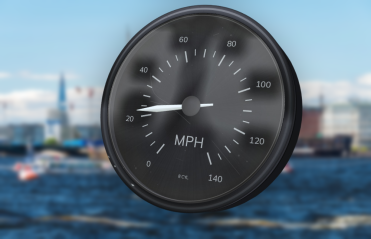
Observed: 22.5 mph
